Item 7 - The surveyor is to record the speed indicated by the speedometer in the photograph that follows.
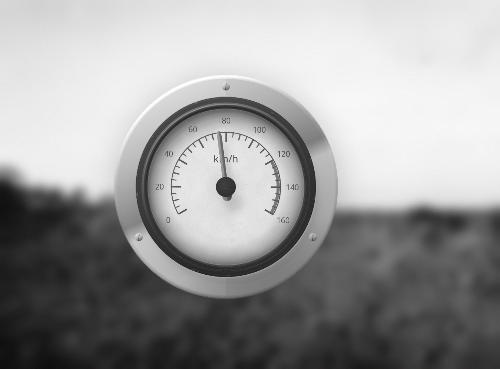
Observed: 75 km/h
